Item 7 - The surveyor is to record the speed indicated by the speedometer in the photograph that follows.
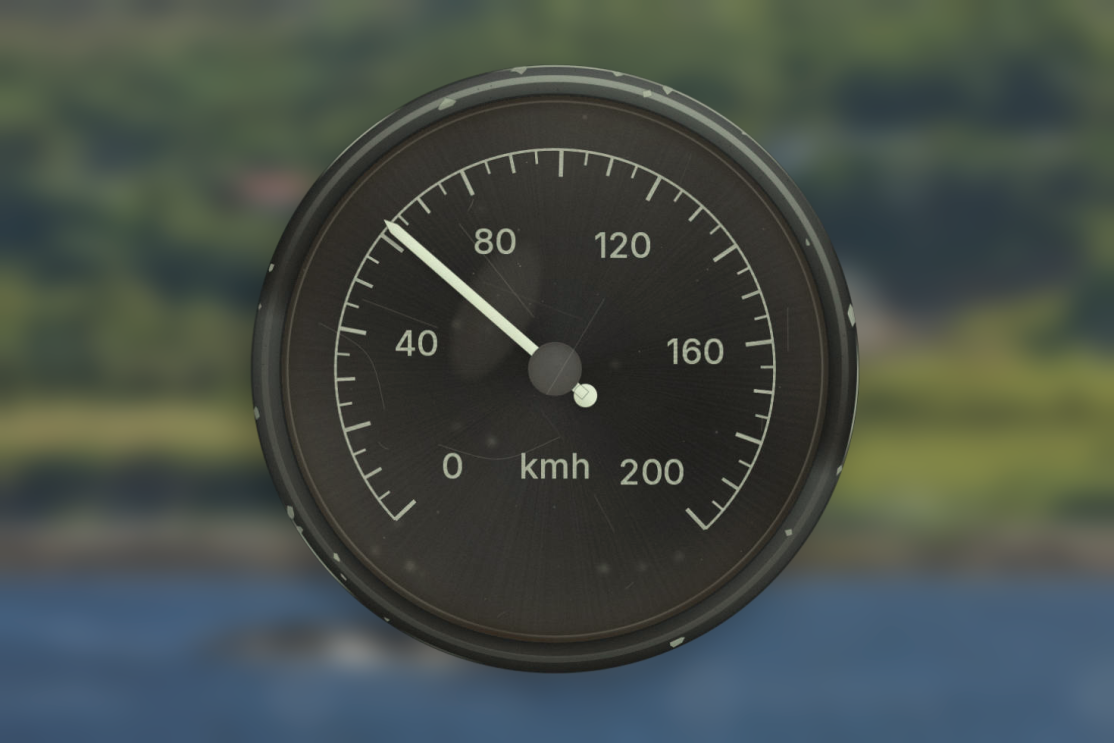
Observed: 62.5 km/h
